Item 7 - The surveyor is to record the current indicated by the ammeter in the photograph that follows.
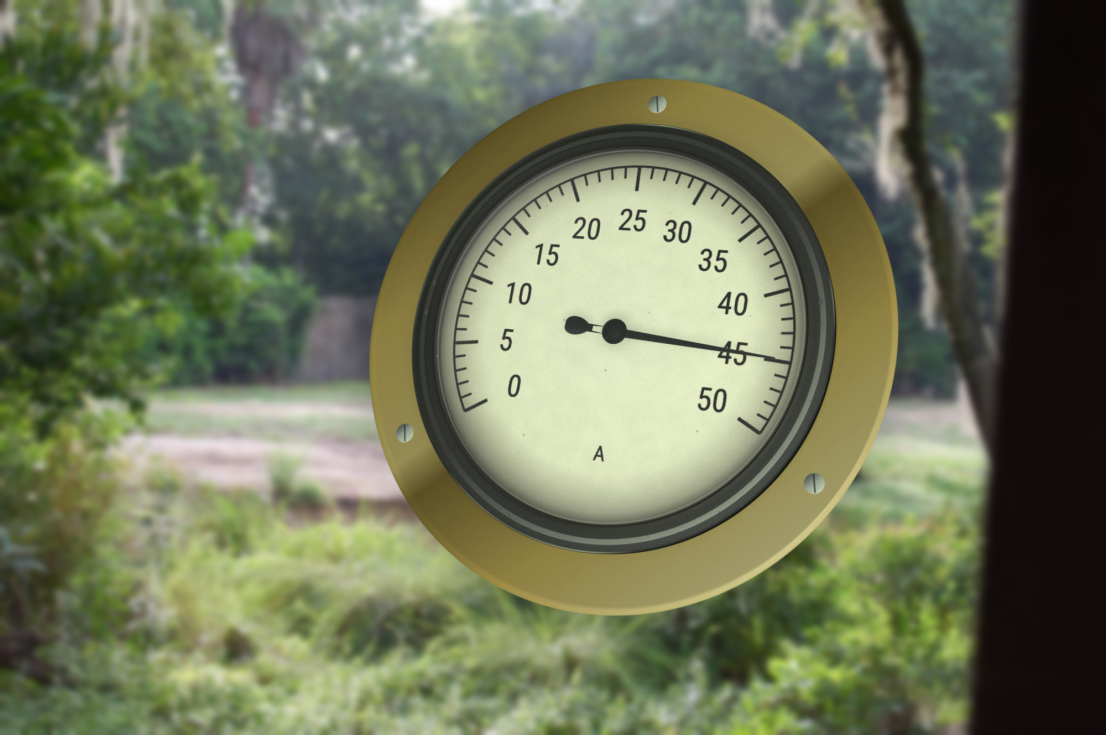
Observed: 45 A
